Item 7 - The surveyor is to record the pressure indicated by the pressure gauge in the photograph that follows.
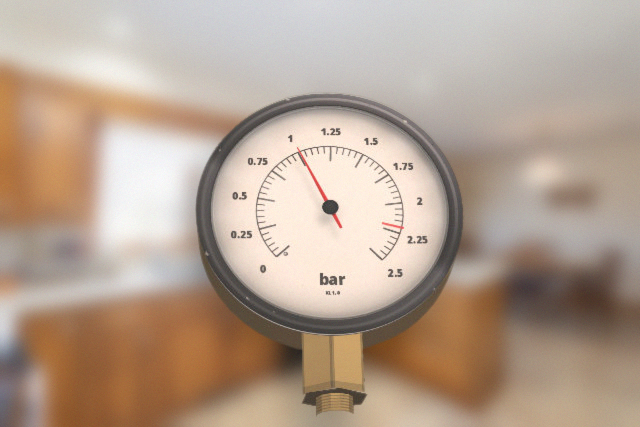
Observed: 1 bar
